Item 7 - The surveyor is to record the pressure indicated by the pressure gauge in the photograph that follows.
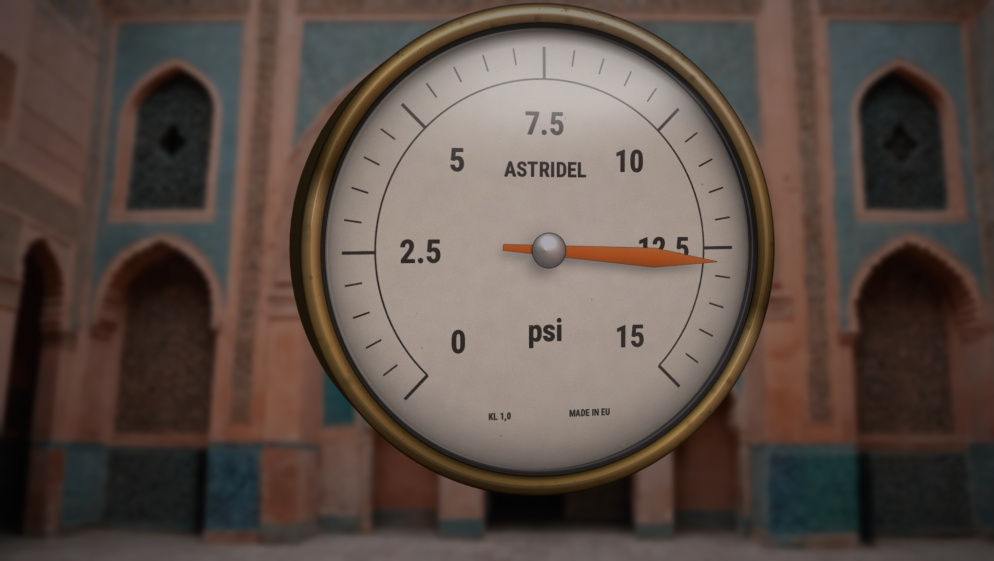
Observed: 12.75 psi
